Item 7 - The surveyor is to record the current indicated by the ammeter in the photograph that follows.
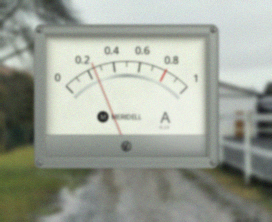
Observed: 0.25 A
